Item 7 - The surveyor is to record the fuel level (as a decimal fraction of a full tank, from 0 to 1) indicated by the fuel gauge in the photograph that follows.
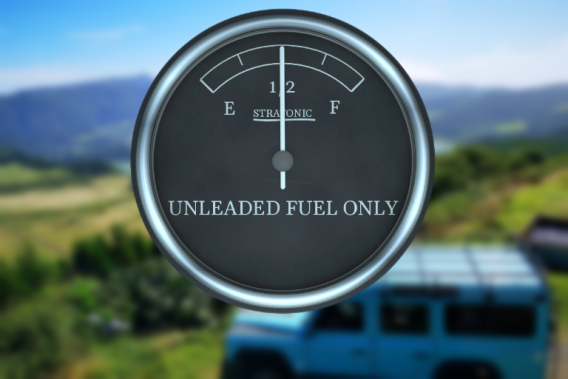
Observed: 0.5
